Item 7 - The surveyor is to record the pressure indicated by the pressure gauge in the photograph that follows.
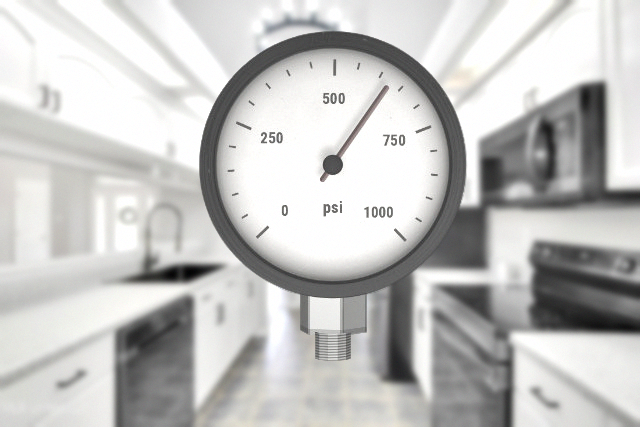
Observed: 625 psi
